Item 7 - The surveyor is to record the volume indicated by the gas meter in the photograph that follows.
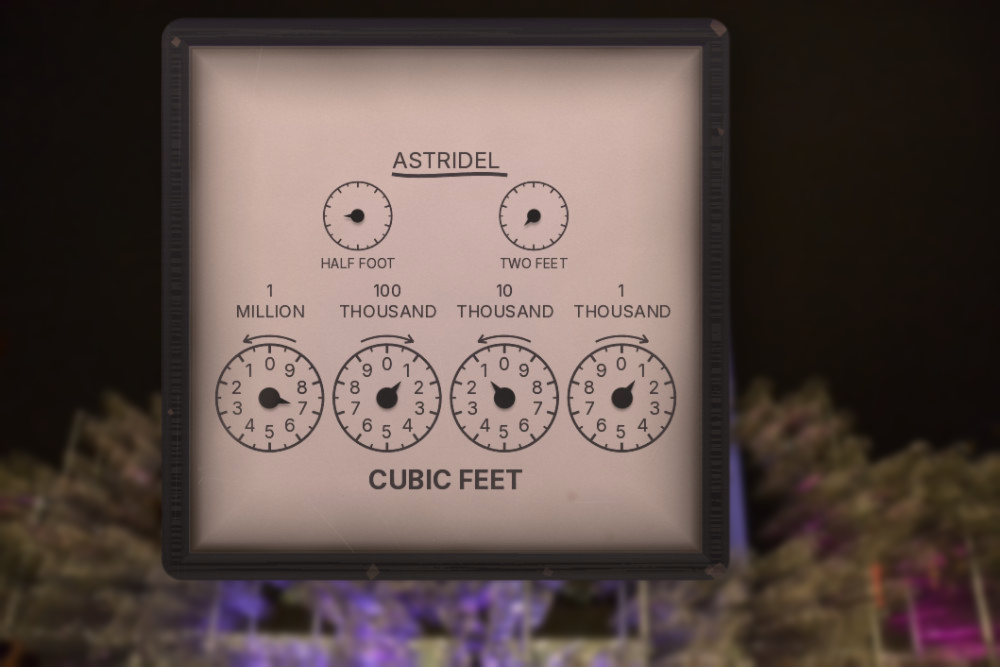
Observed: 711100 ft³
